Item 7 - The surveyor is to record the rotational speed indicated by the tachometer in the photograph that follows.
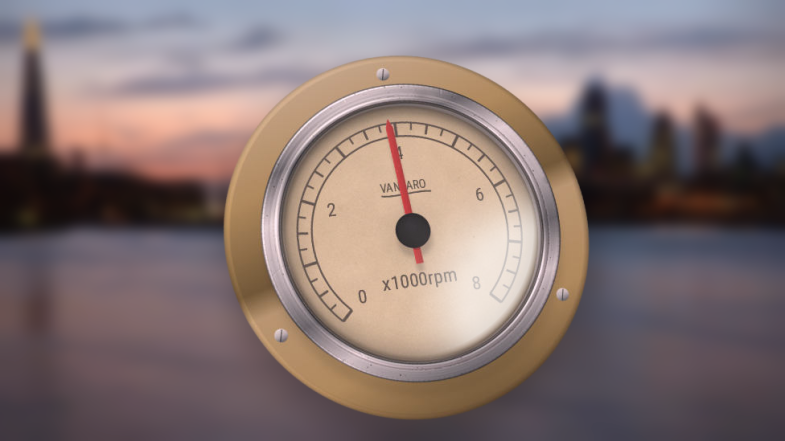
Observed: 3875 rpm
